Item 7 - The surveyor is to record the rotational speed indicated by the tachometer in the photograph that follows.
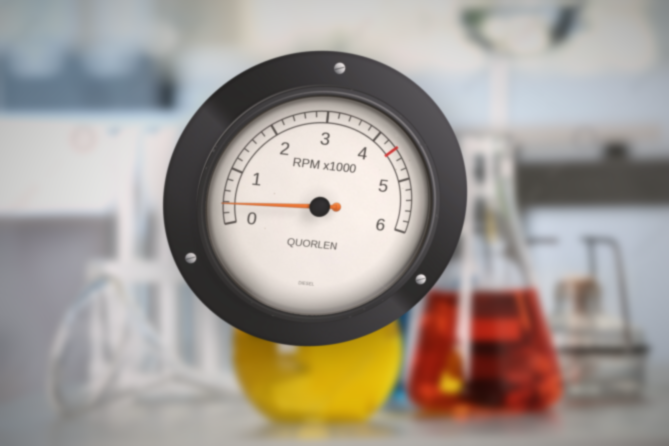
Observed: 400 rpm
